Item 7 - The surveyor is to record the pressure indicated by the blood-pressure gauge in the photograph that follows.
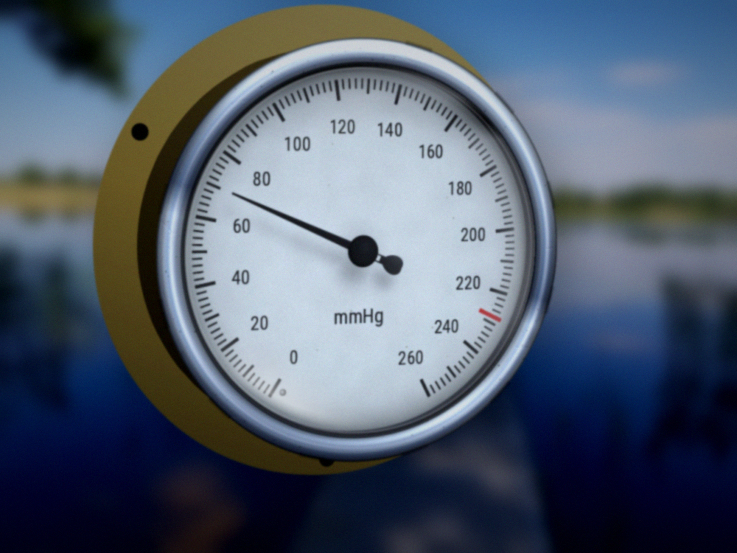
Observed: 70 mmHg
